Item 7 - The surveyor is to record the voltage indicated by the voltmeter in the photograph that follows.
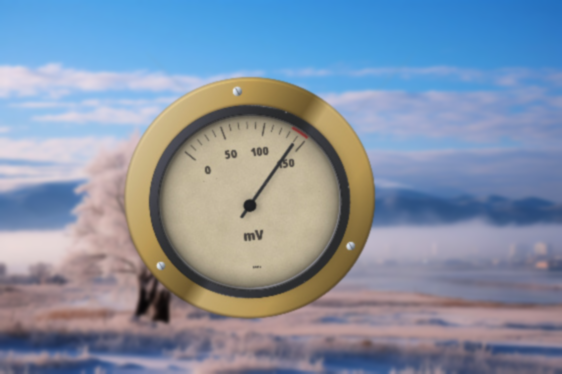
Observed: 140 mV
